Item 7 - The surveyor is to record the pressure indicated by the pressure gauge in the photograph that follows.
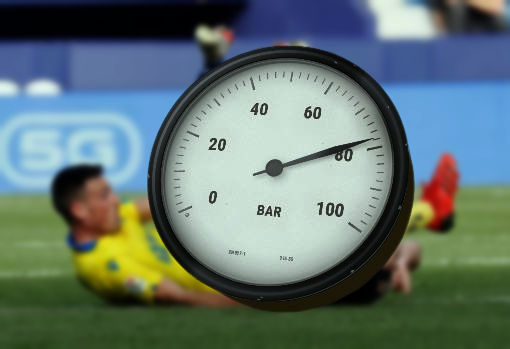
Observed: 78 bar
